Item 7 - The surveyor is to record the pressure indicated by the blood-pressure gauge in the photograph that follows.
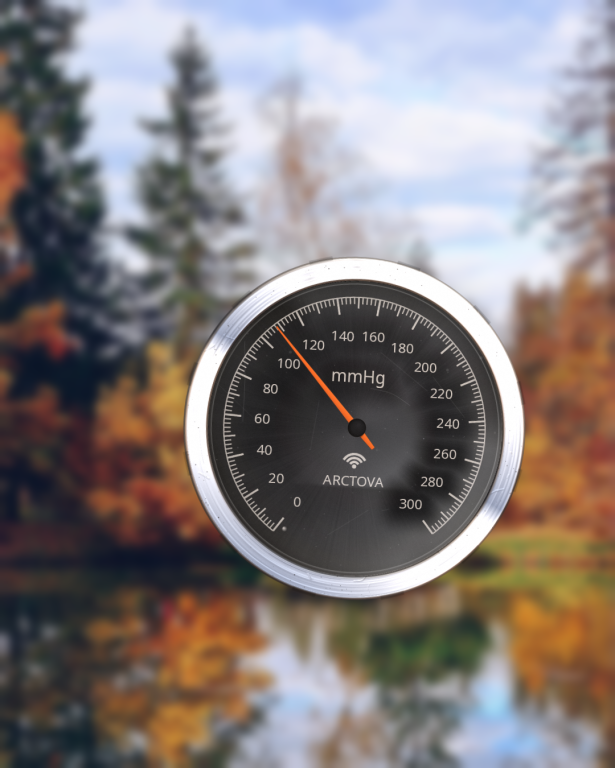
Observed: 108 mmHg
